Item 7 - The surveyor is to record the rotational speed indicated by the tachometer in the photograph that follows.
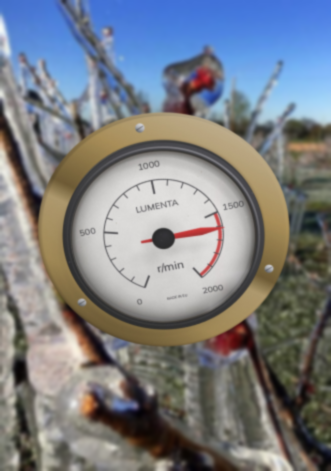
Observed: 1600 rpm
